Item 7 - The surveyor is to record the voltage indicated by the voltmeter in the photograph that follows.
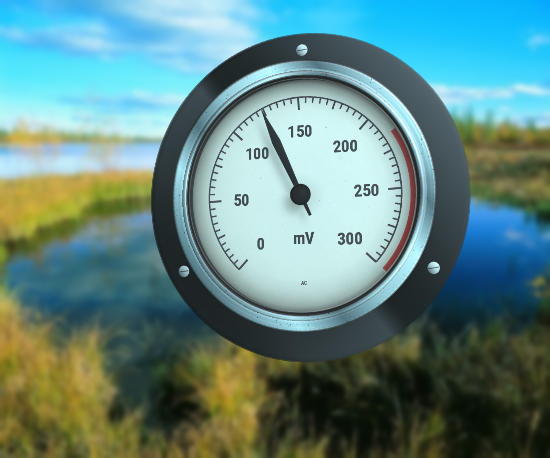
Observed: 125 mV
